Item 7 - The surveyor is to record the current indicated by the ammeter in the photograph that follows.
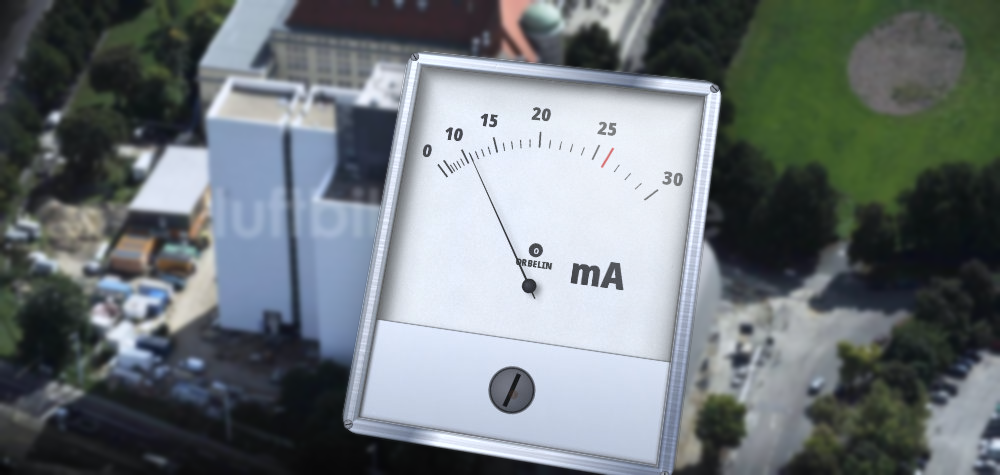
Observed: 11 mA
